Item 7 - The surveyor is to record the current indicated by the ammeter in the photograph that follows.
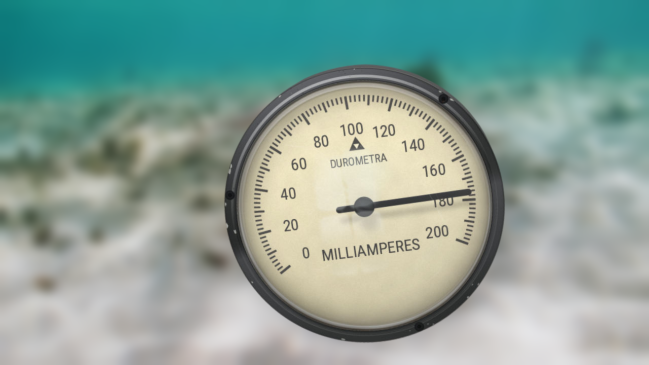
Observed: 176 mA
